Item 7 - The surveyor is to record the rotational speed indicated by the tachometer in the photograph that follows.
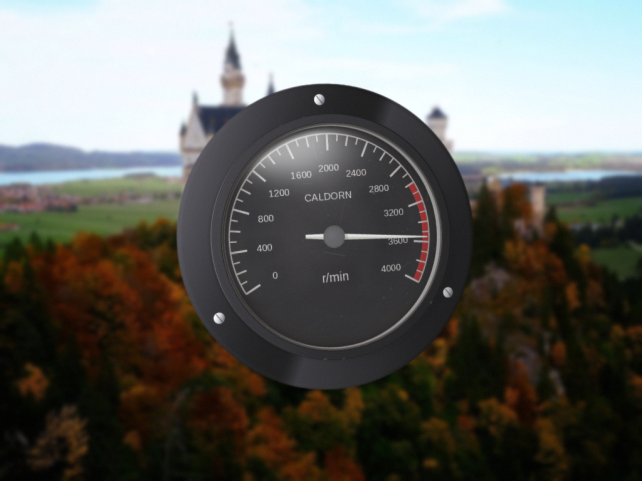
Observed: 3550 rpm
